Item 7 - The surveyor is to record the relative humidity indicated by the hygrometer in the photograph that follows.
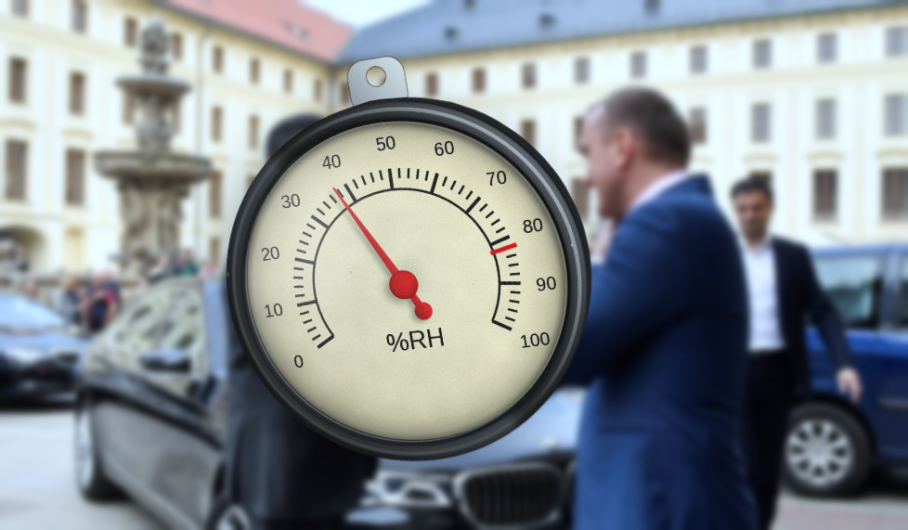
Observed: 38 %
